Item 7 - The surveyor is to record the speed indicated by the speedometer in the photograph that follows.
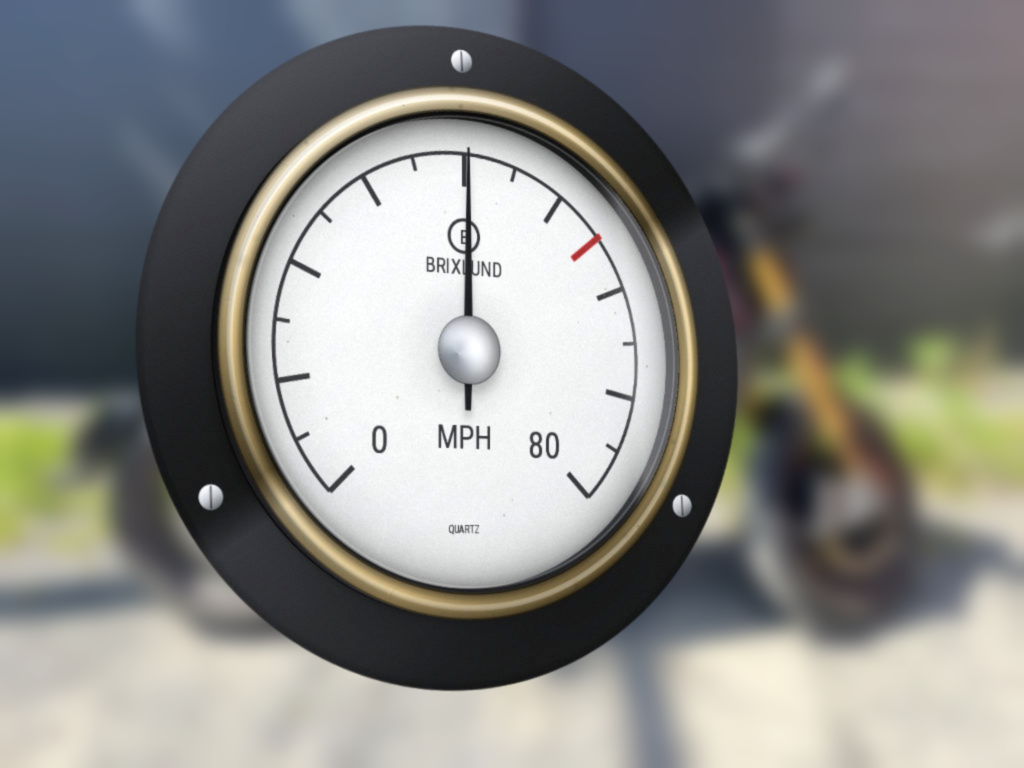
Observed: 40 mph
